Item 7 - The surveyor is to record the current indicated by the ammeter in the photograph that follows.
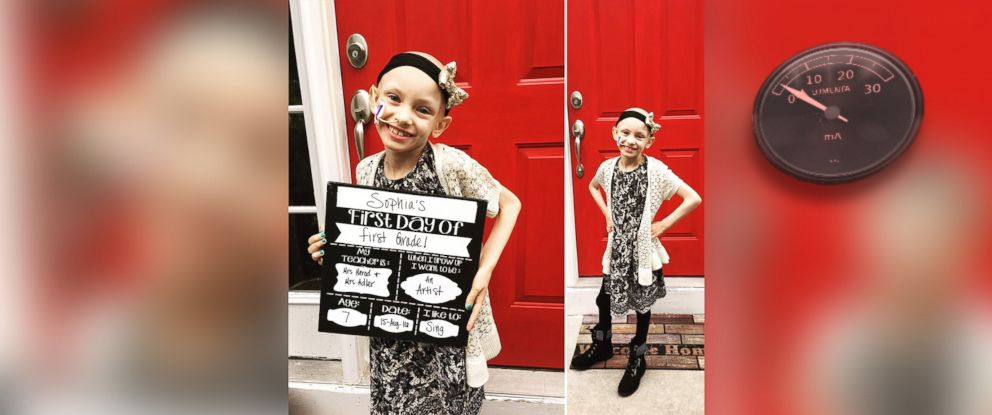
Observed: 2.5 mA
